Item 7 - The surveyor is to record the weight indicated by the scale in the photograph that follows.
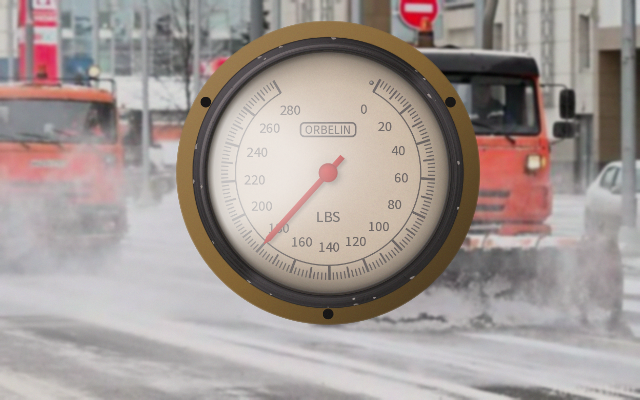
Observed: 180 lb
